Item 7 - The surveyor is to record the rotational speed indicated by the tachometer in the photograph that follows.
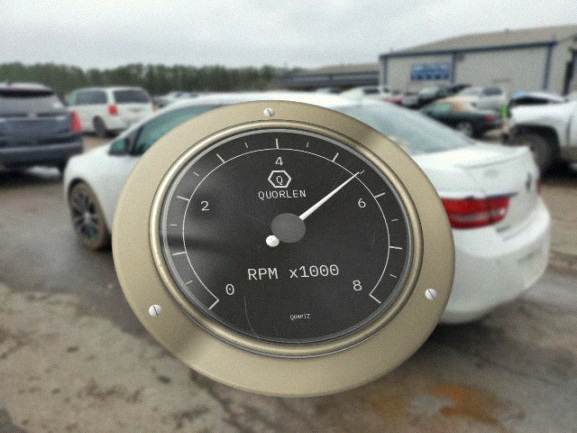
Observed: 5500 rpm
